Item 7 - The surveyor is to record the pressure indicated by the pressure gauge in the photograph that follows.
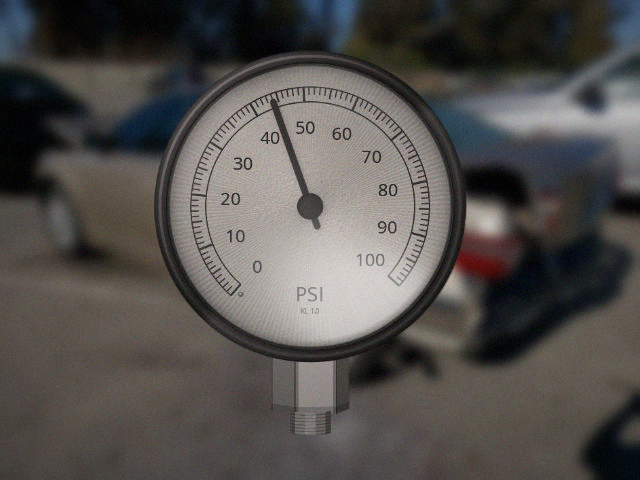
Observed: 44 psi
